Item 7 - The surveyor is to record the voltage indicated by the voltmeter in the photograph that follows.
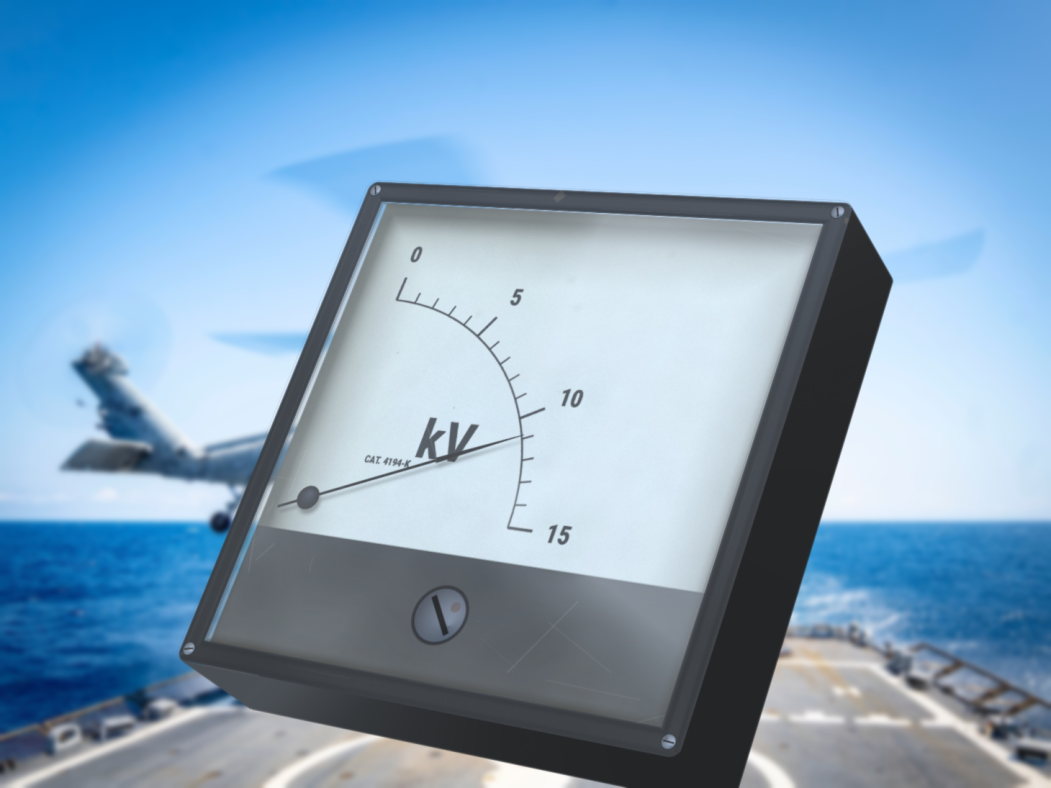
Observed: 11 kV
